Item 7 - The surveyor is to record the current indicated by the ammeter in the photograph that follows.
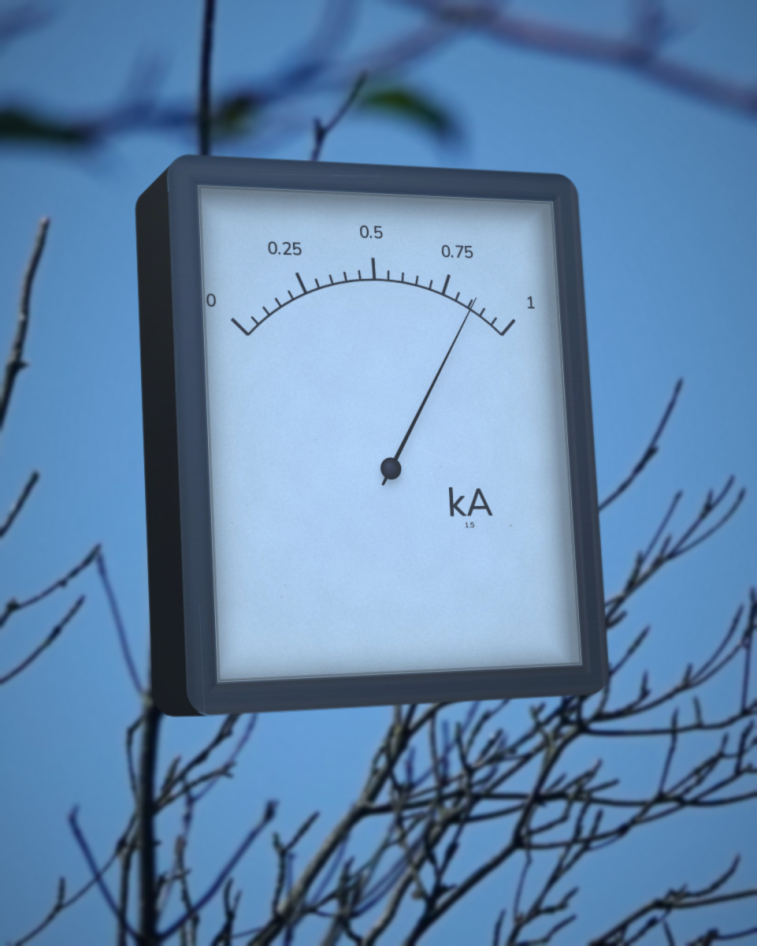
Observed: 0.85 kA
